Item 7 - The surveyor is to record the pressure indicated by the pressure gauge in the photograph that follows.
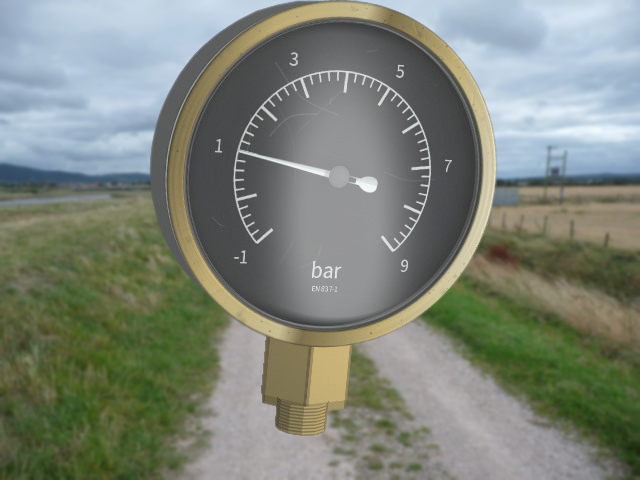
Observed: 1 bar
